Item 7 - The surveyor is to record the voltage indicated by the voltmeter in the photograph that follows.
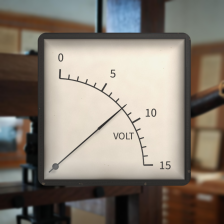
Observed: 8 V
